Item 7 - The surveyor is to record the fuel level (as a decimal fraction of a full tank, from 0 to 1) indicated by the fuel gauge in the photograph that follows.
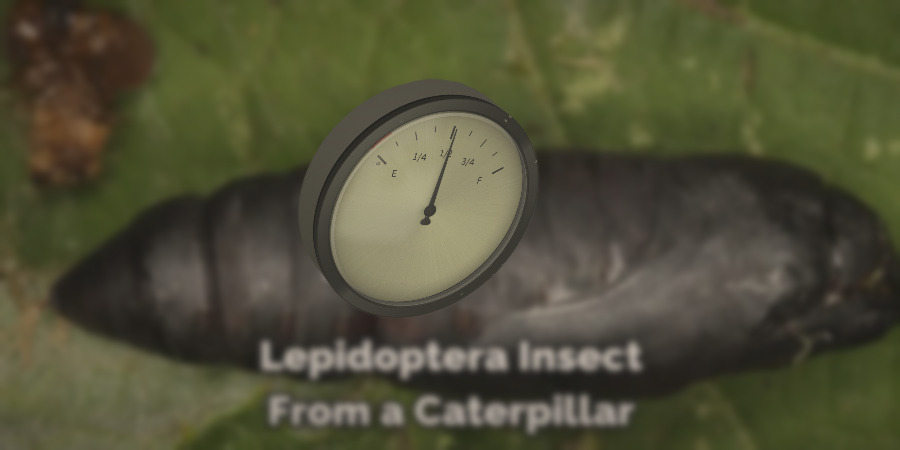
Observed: 0.5
